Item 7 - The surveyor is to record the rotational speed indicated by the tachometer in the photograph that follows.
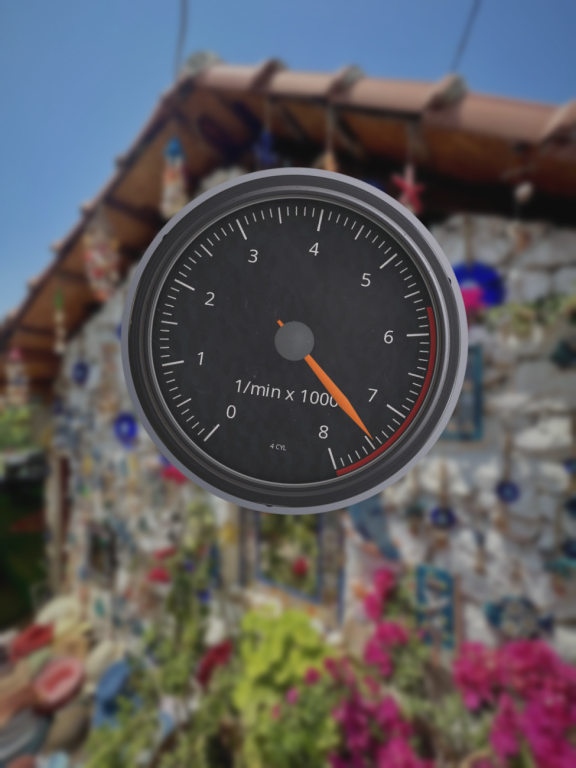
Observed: 7450 rpm
